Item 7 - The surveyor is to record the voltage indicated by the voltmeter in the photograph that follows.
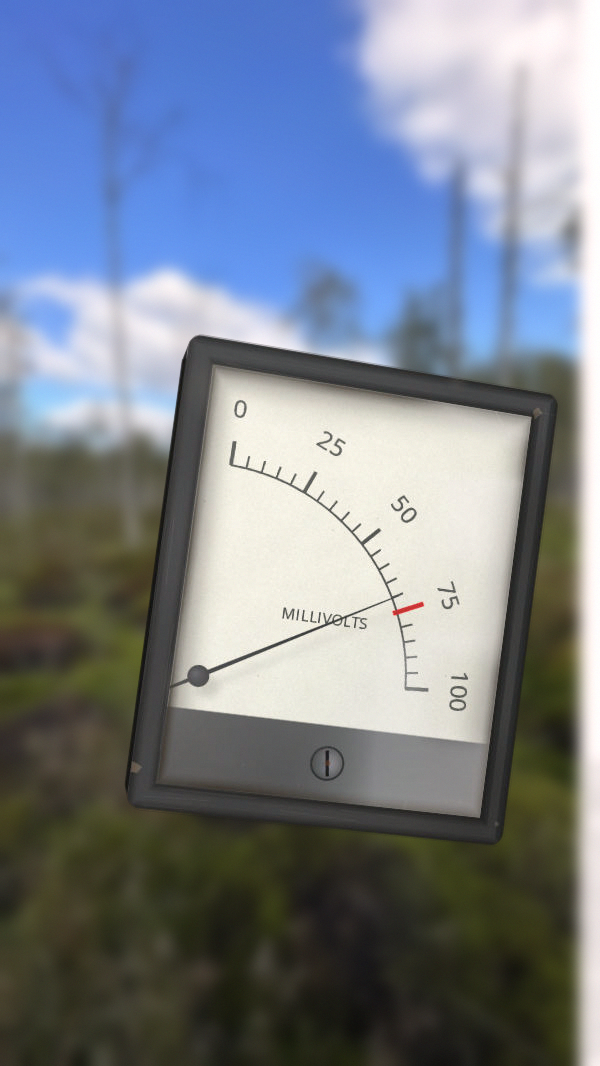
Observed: 70 mV
